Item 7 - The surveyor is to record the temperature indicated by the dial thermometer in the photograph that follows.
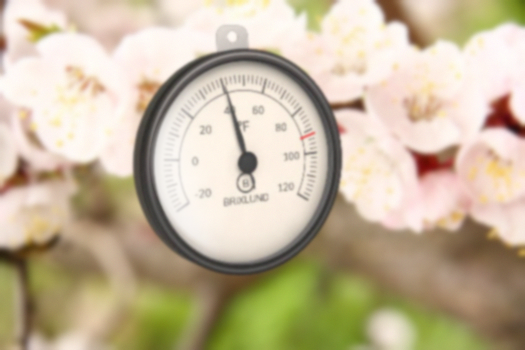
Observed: 40 °F
